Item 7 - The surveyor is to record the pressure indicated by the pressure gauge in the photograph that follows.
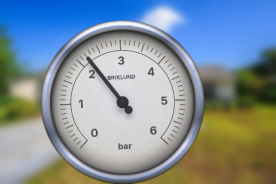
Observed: 2.2 bar
